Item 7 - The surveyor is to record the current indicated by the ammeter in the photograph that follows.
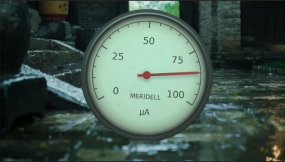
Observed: 85 µA
